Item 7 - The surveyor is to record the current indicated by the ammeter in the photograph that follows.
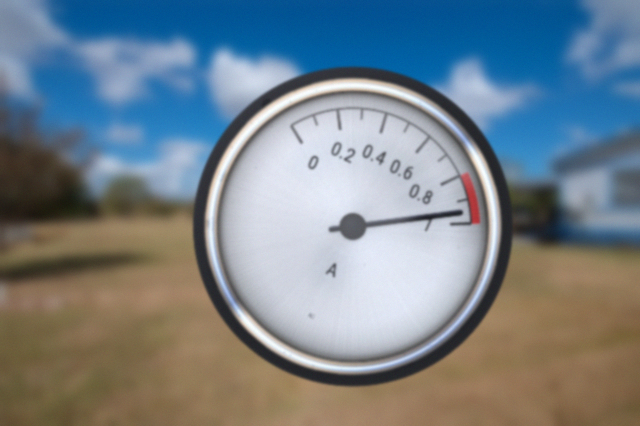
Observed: 0.95 A
